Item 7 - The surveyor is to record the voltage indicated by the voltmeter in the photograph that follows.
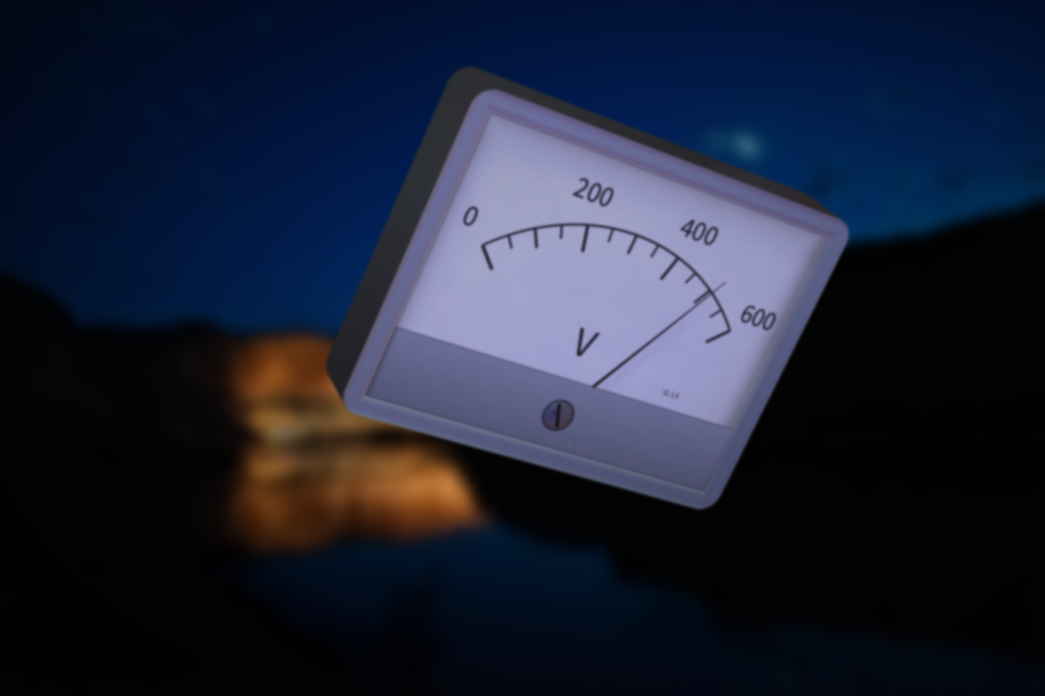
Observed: 500 V
